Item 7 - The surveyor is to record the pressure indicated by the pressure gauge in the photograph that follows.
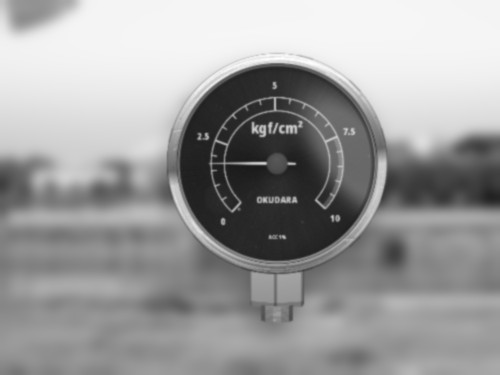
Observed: 1.75 kg/cm²
